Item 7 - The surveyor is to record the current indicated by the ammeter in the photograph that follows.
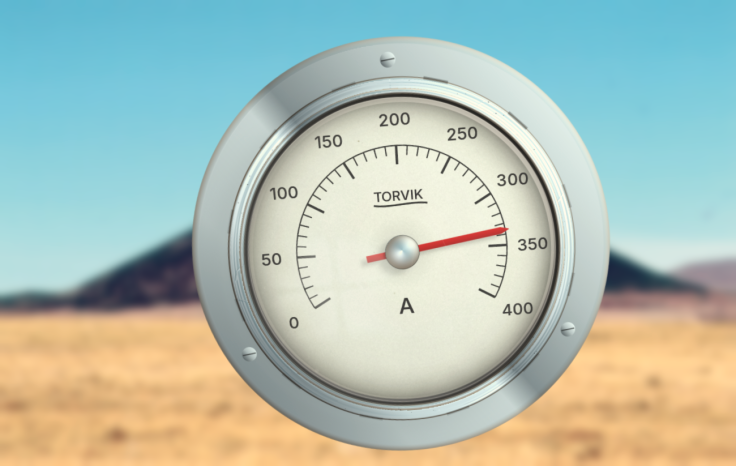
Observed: 335 A
